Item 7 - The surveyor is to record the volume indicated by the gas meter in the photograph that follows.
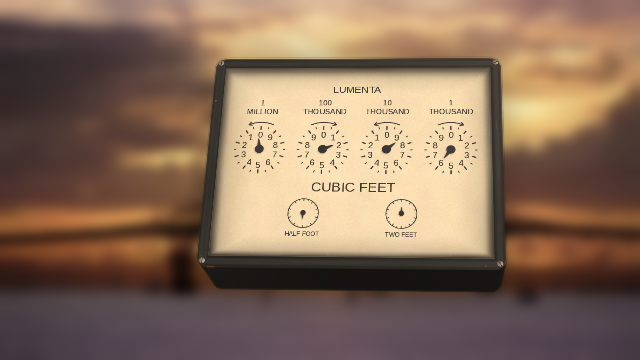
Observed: 18600 ft³
